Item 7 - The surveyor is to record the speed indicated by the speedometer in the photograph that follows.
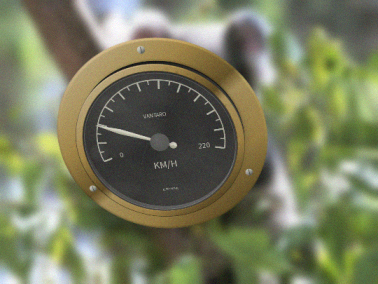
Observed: 40 km/h
